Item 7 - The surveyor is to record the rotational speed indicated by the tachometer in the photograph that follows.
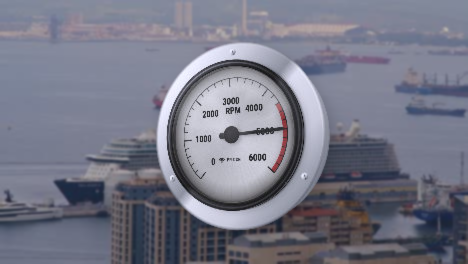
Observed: 5000 rpm
